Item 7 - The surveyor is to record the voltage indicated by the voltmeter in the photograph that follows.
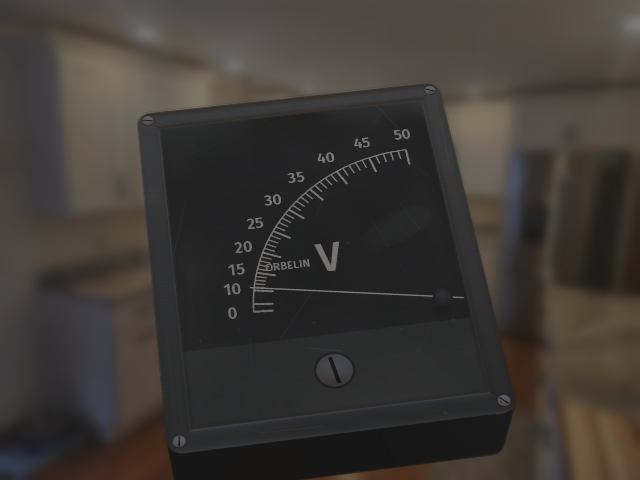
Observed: 10 V
